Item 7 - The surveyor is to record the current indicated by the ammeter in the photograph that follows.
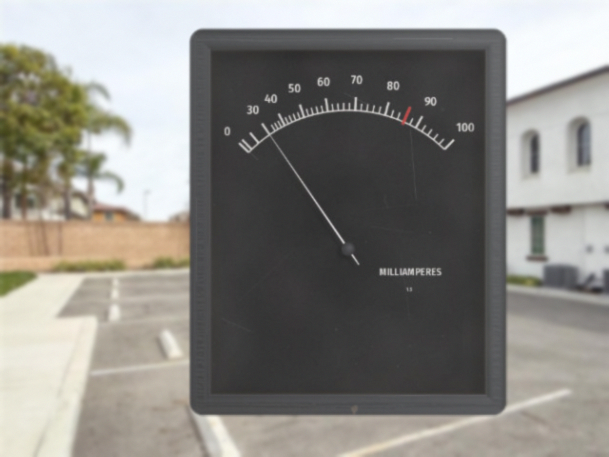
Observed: 30 mA
